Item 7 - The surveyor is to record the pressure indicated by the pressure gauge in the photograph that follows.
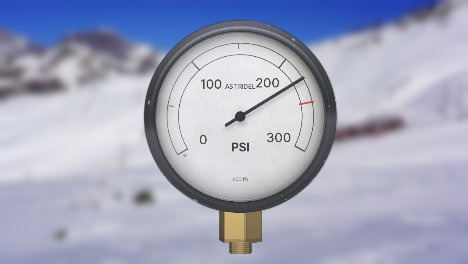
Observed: 225 psi
